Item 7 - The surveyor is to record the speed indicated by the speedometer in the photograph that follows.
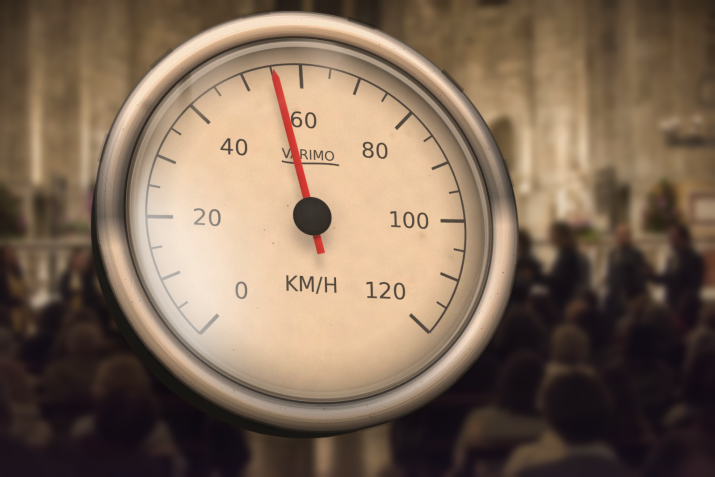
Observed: 55 km/h
